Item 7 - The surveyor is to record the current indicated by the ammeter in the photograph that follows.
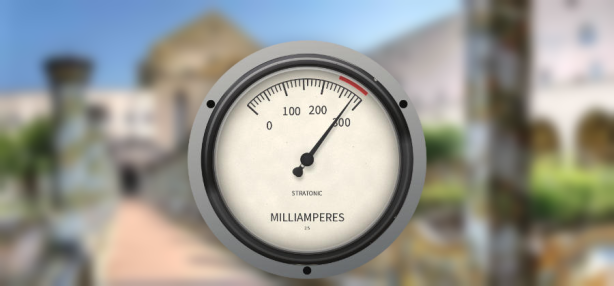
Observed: 280 mA
